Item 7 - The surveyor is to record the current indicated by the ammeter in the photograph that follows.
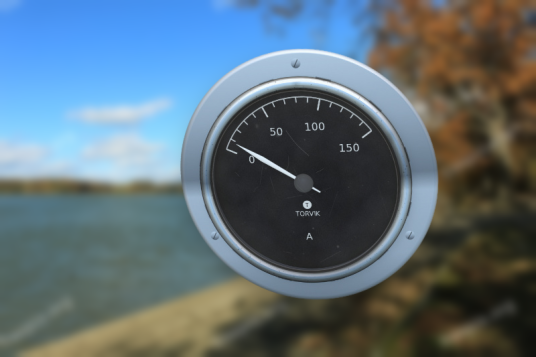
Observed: 10 A
